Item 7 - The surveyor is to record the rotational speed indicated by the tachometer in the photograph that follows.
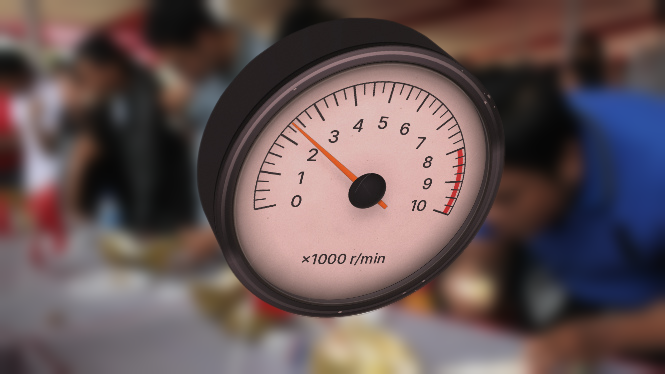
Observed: 2375 rpm
